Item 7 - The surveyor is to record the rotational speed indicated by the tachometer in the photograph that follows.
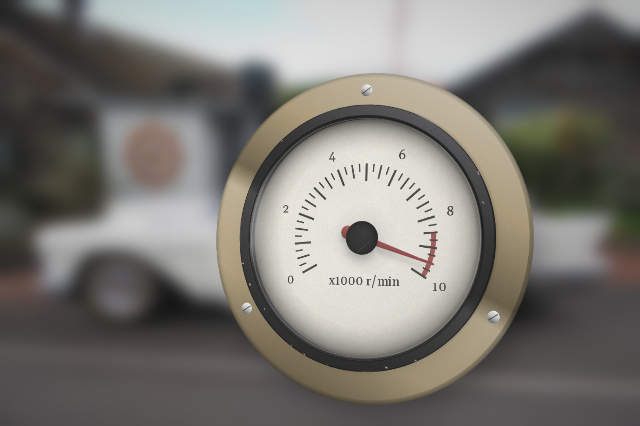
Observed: 9500 rpm
